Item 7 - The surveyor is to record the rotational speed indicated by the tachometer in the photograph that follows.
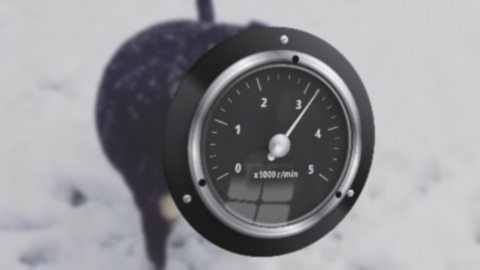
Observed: 3200 rpm
